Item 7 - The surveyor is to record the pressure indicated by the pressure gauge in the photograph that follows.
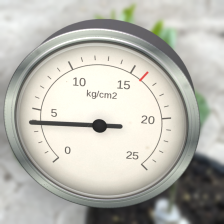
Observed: 4 kg/cm²
